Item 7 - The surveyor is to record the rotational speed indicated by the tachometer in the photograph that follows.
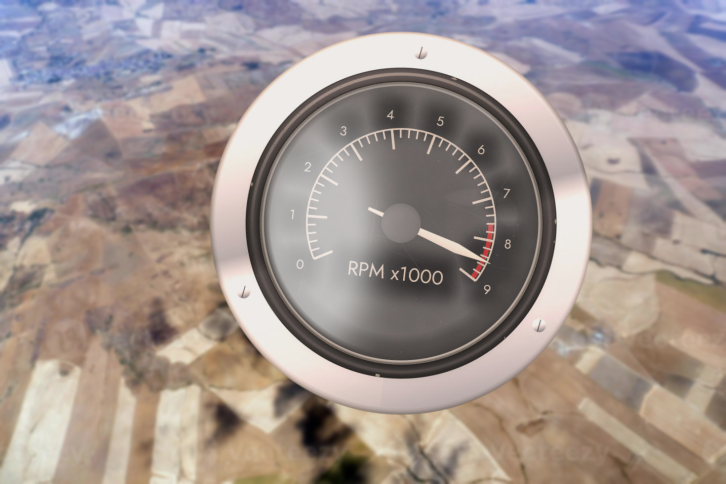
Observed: 8500 rpm
